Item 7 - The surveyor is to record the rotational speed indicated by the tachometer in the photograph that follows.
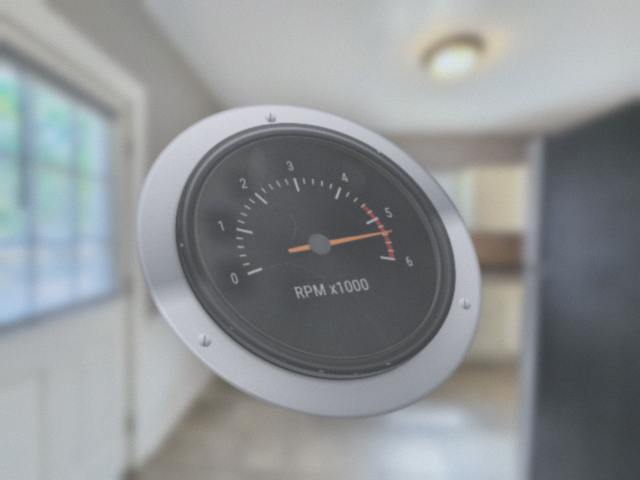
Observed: 5400 rpm
